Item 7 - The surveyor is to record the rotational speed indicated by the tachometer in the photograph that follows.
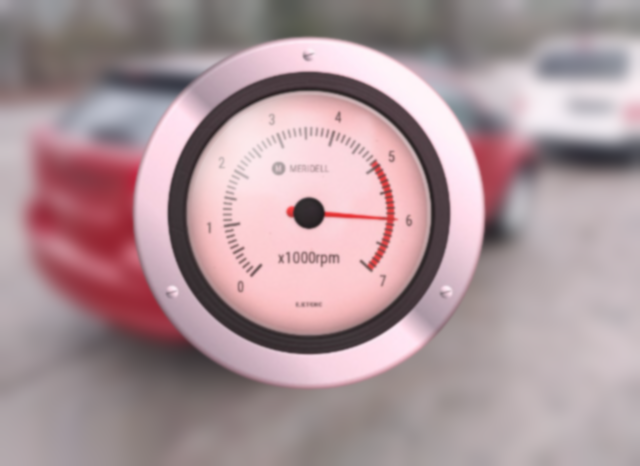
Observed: 6000 rpm
